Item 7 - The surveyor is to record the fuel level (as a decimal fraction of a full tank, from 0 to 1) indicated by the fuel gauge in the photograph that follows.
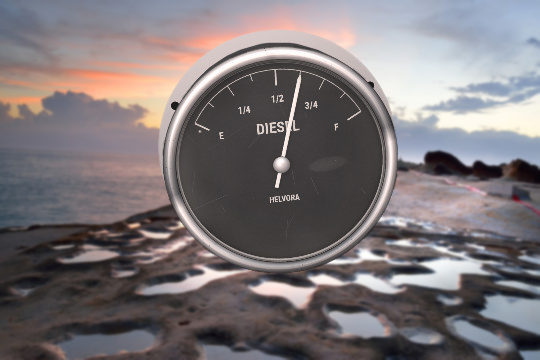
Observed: 0.625
